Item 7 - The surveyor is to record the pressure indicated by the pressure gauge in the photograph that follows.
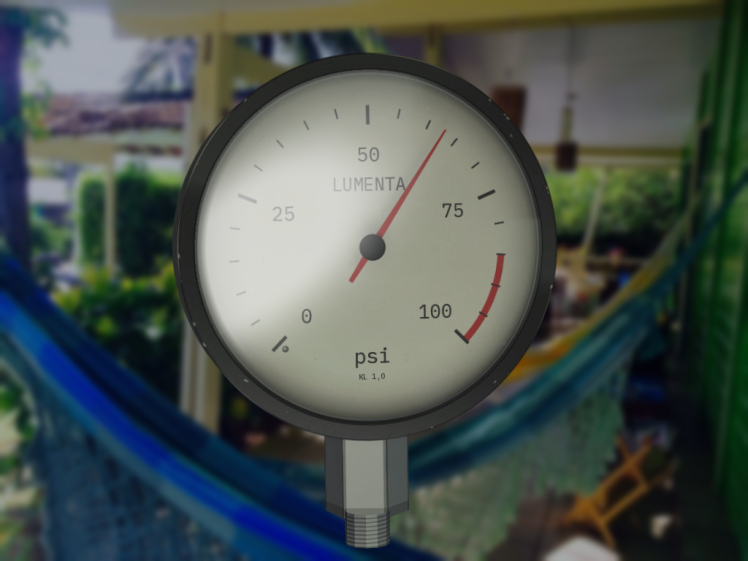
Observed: 62.5 psi
